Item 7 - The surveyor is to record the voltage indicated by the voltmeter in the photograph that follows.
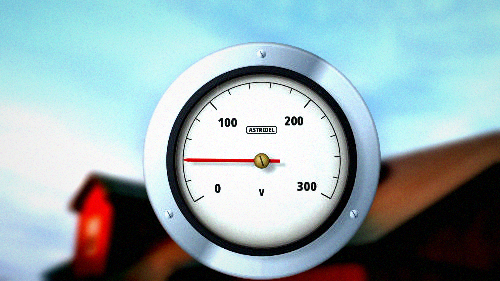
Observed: 40 V
